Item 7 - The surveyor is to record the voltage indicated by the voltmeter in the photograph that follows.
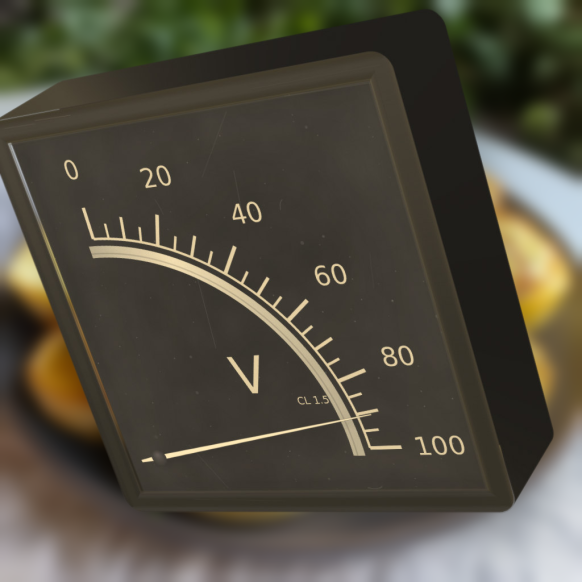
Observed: 90 V
